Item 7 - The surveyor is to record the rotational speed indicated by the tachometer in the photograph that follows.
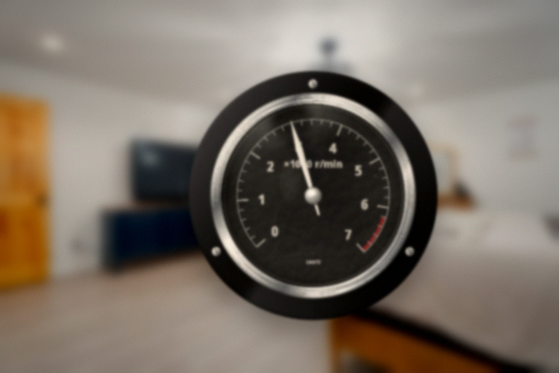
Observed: 3000 rpm
